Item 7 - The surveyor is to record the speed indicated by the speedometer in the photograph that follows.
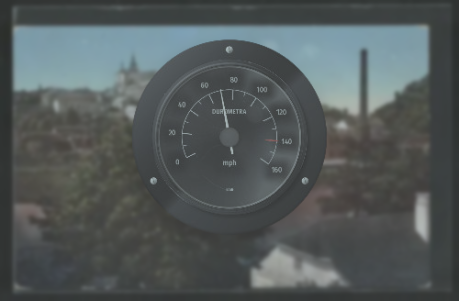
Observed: 70 mph
